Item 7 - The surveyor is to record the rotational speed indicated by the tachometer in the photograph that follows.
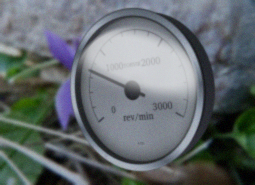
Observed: 700 rpm
